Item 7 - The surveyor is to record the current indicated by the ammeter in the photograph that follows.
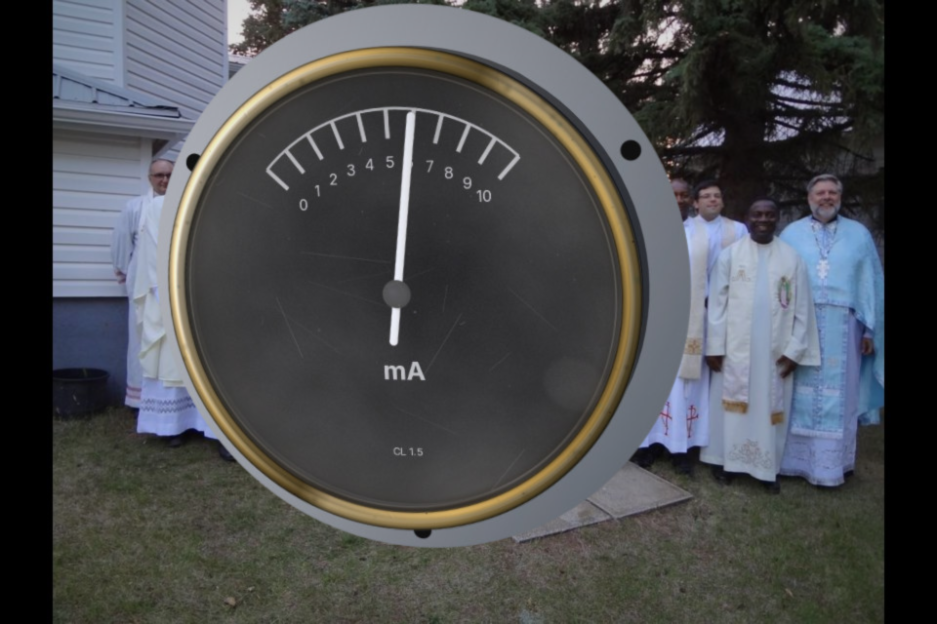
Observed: 6 mA
